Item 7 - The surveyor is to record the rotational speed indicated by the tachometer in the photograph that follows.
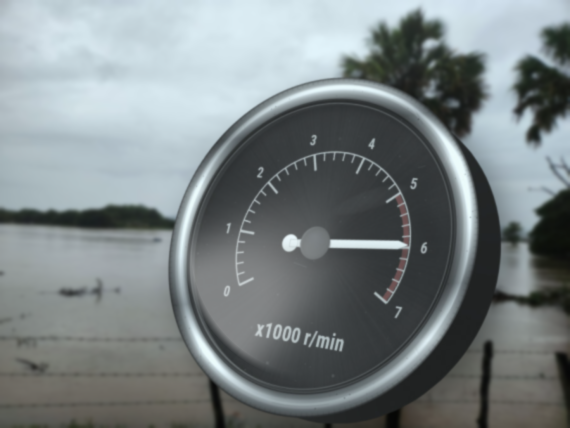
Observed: 6000 rpm
